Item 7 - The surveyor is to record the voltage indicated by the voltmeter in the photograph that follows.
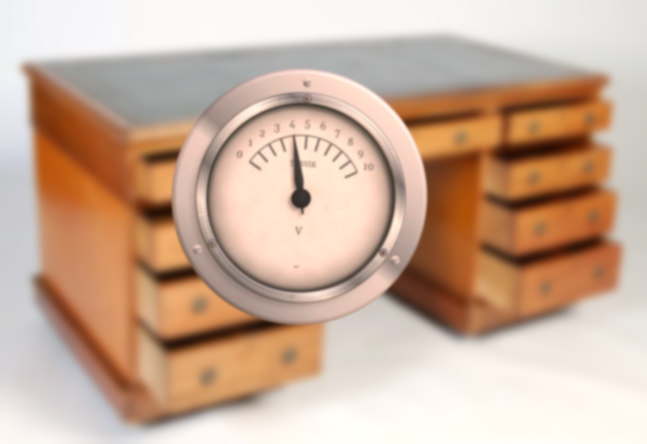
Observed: 4 V
